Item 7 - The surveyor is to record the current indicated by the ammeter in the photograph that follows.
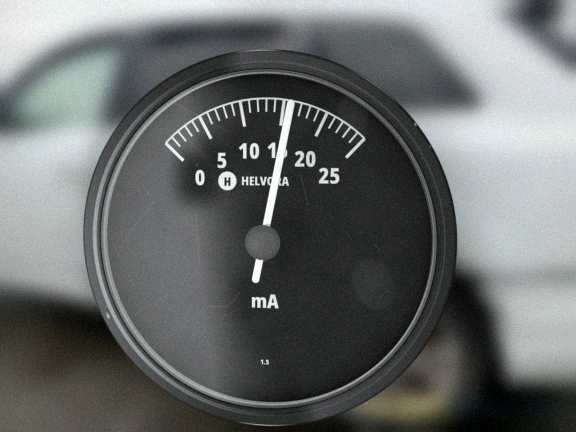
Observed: 16 mA
